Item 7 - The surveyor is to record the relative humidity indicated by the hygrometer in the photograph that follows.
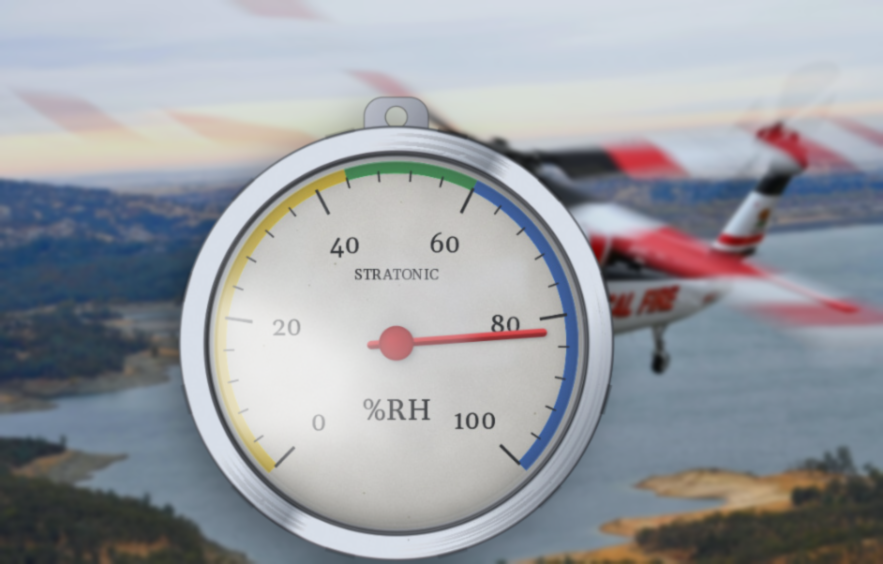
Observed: 82 %
